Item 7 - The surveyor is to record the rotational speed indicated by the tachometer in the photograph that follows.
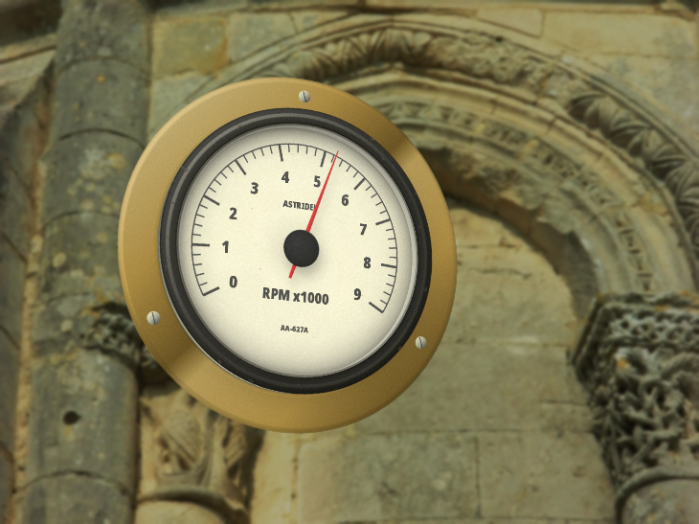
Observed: 5200 rpm
